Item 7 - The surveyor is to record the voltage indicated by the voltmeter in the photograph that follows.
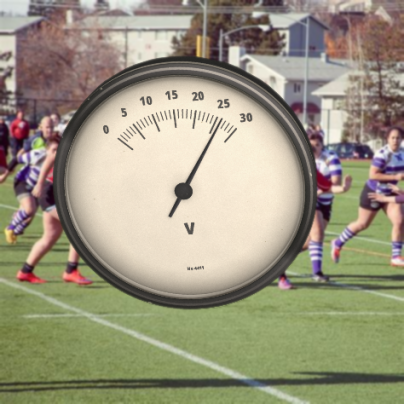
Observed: 26 V
